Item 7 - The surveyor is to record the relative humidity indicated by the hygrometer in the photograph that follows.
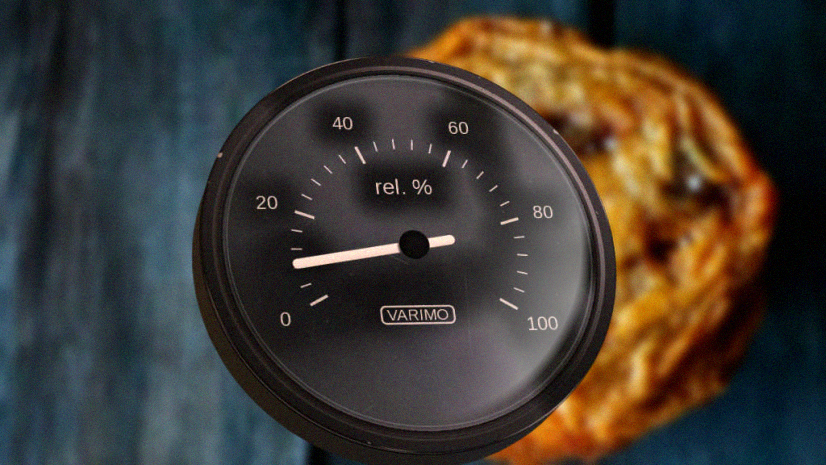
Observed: 8 %
